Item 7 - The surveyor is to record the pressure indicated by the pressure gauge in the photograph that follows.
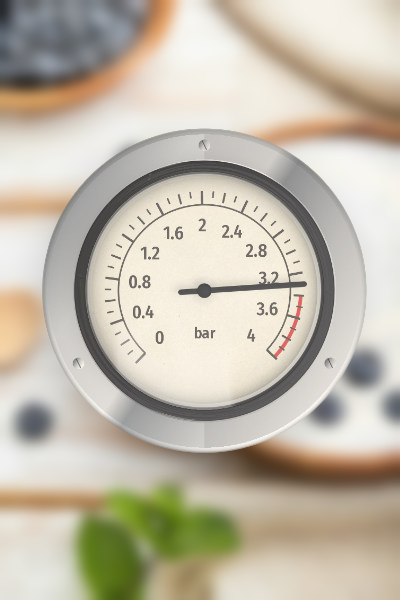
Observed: 3.3 bar
